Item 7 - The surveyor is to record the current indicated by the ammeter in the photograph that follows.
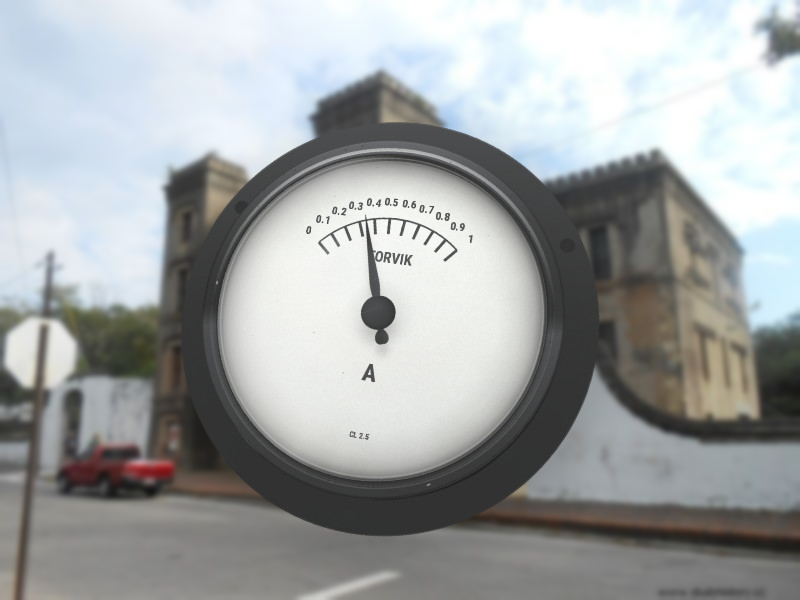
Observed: 0.35 A
